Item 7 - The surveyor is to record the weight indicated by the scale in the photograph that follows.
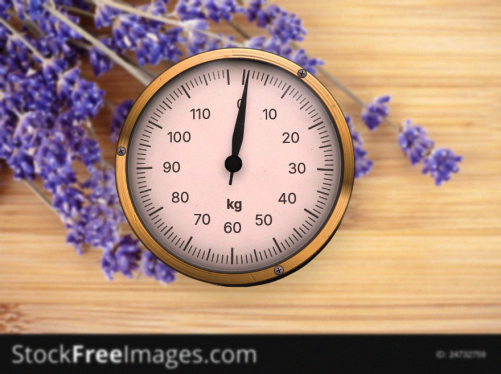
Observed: 1 kg
